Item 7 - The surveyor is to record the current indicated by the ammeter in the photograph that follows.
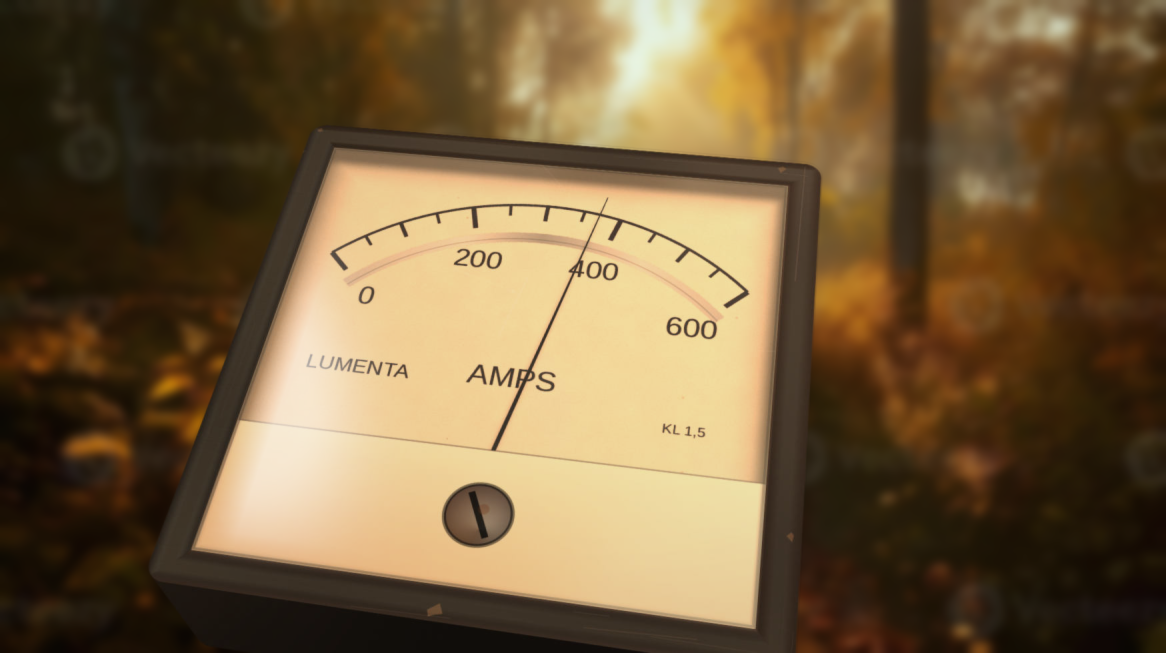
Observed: 375 A
